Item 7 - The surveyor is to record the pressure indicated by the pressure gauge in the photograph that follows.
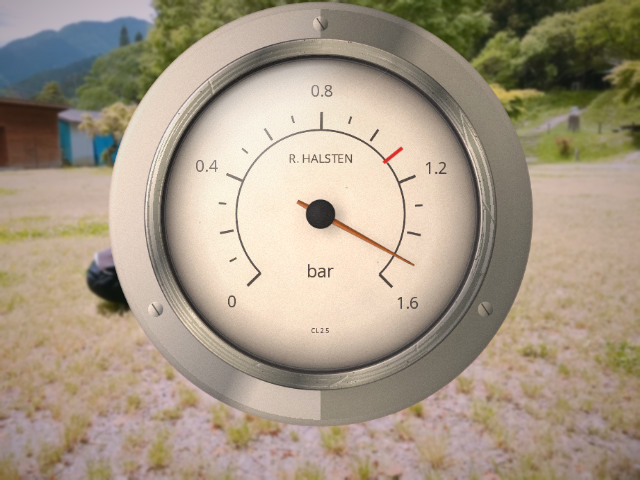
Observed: 1.5 bar
